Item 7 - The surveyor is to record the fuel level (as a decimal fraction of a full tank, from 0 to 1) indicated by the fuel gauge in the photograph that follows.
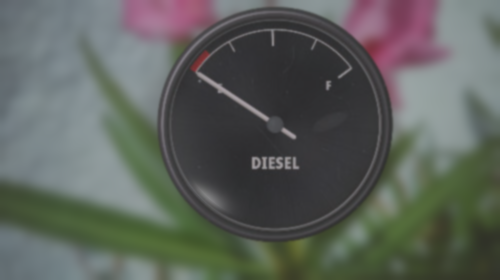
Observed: 0
